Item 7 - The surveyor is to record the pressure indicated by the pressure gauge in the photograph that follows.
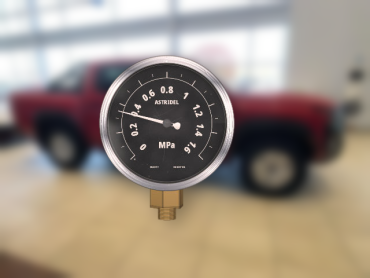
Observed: 0.35 MPa
